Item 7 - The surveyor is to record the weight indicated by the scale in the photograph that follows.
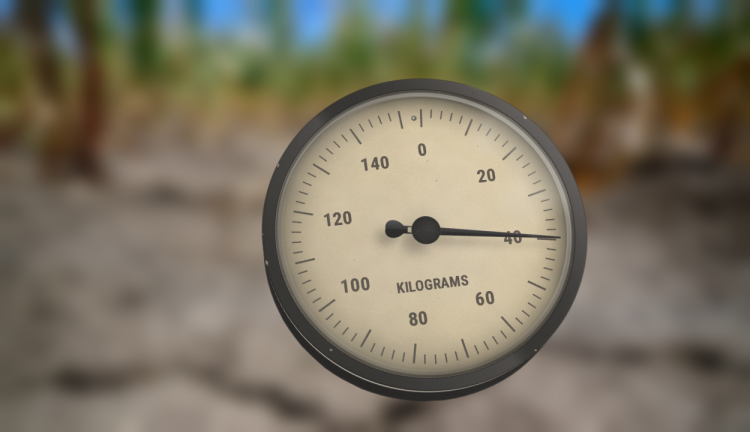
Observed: 40 kg
